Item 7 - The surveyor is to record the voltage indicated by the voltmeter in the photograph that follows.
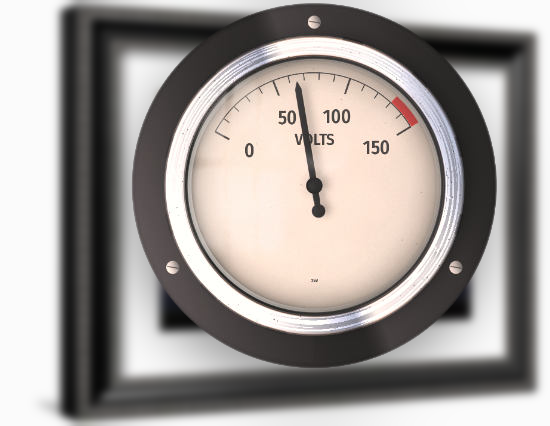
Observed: 65 V
